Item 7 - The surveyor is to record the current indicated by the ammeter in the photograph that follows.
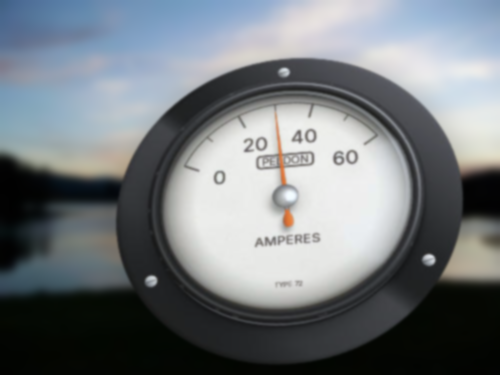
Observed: 30 A
